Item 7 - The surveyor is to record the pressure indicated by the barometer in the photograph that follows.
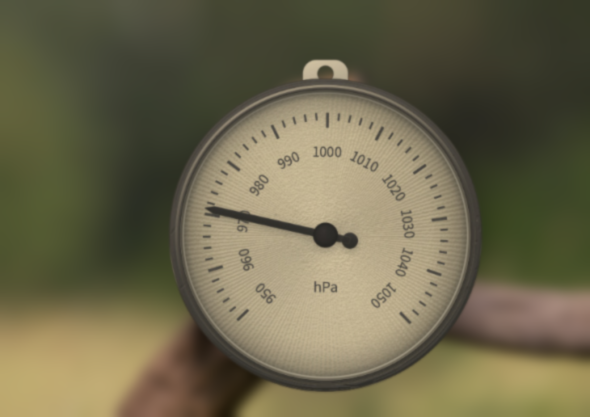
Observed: 971 hPa
